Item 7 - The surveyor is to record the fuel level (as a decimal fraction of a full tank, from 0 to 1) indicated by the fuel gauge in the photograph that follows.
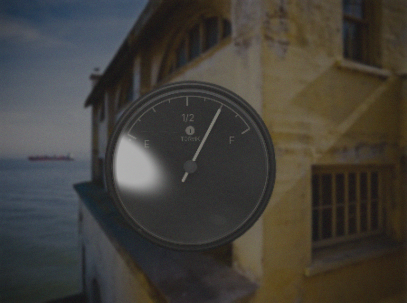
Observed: 0.75
